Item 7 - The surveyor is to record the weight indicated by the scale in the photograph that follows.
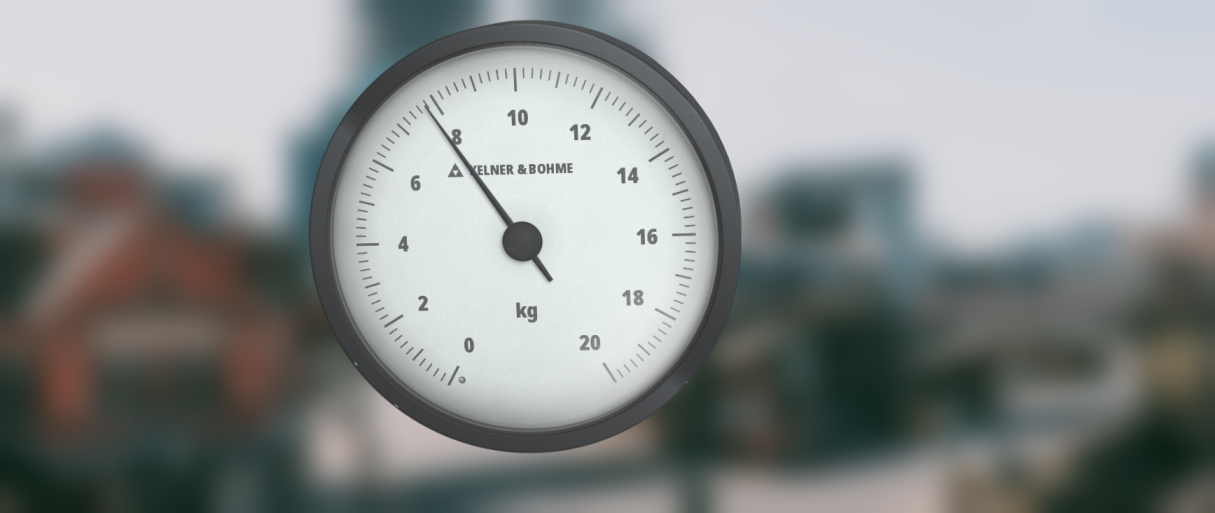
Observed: 7.8 kg
